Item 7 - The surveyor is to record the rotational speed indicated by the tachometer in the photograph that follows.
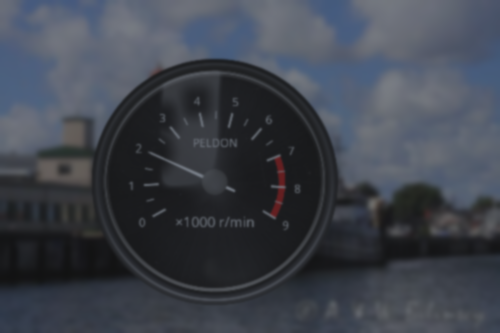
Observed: 2000 rpm
